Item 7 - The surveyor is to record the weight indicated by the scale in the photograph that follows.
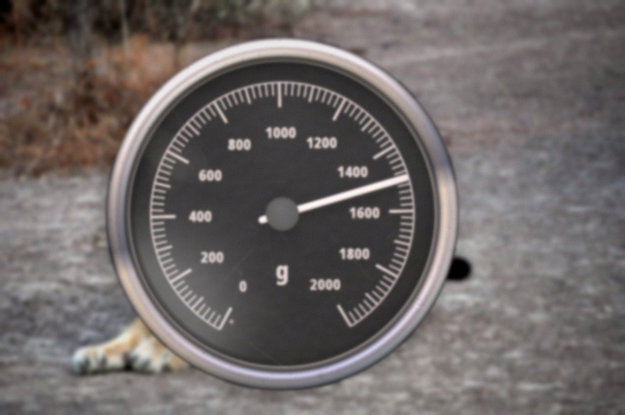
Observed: 1500 g
